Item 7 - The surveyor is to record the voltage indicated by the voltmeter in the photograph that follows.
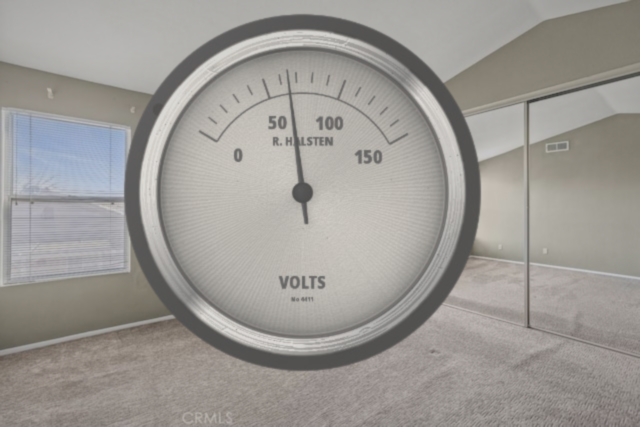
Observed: 65 V
